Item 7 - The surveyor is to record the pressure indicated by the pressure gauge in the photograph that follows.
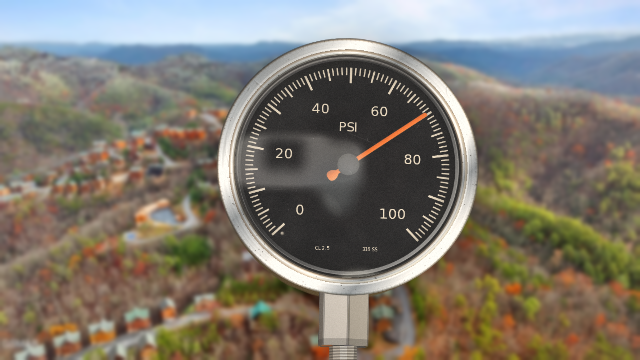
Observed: 70 psi
